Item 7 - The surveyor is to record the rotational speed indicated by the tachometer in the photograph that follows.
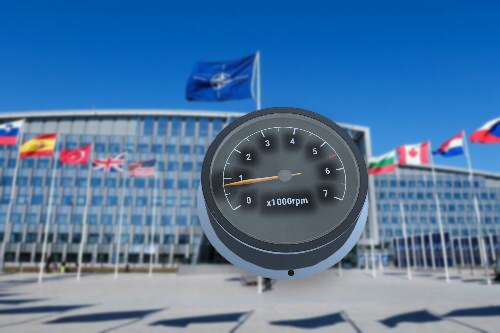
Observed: 750 rpm
